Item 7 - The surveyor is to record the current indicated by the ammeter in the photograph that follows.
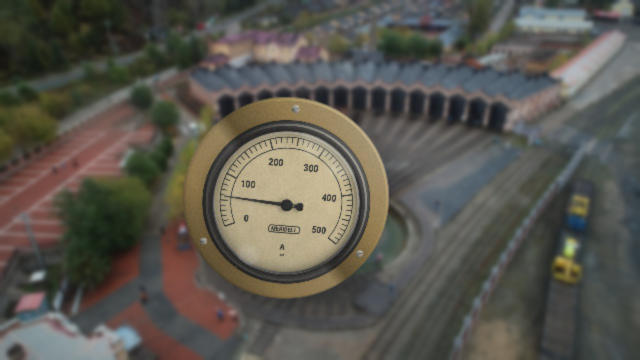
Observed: 60 A
